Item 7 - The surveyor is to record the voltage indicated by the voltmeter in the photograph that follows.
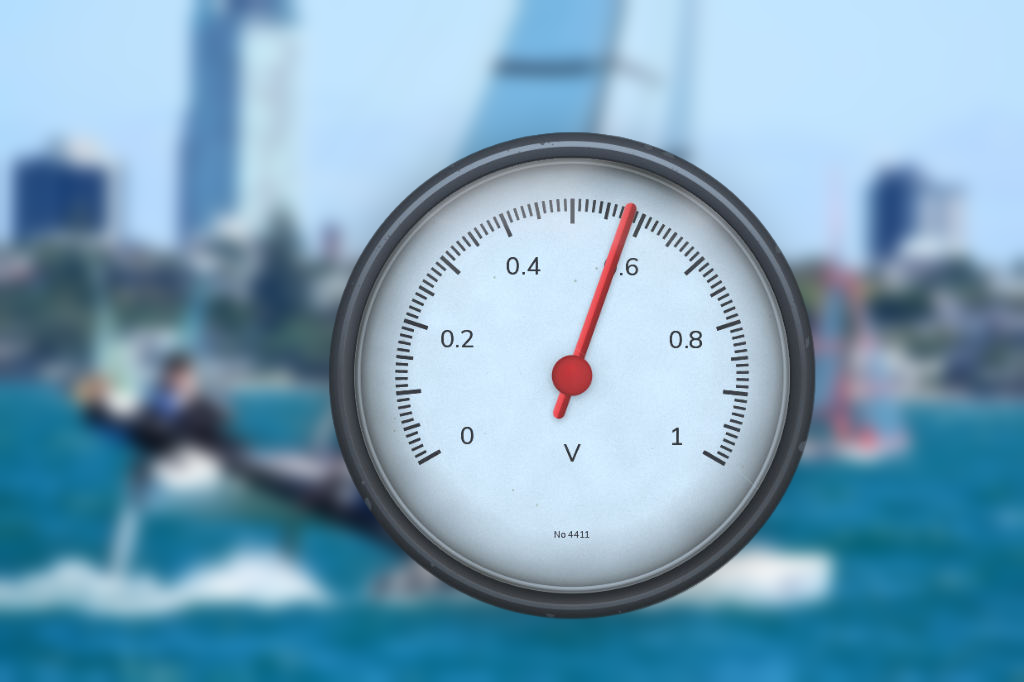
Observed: 0.58 V
